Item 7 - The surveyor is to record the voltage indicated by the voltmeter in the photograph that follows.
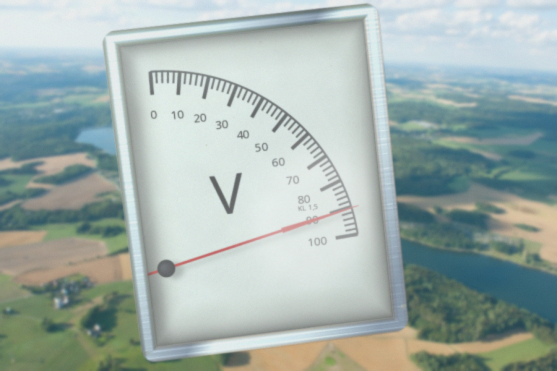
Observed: 90 V
